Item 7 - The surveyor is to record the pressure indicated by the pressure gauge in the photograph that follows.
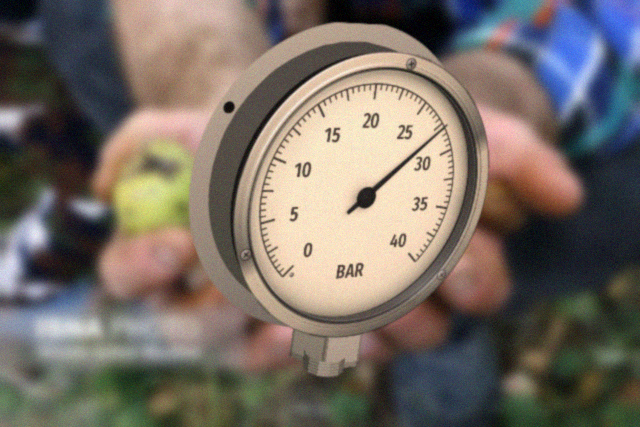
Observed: 27.5 bar
